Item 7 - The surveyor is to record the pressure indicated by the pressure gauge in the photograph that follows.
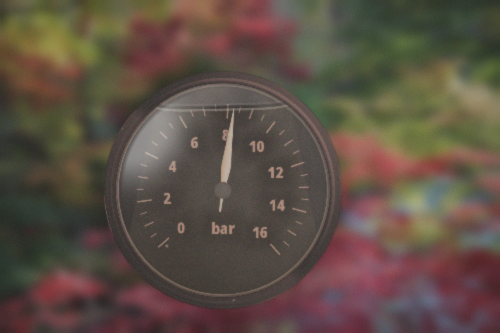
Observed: 8.25 bar
